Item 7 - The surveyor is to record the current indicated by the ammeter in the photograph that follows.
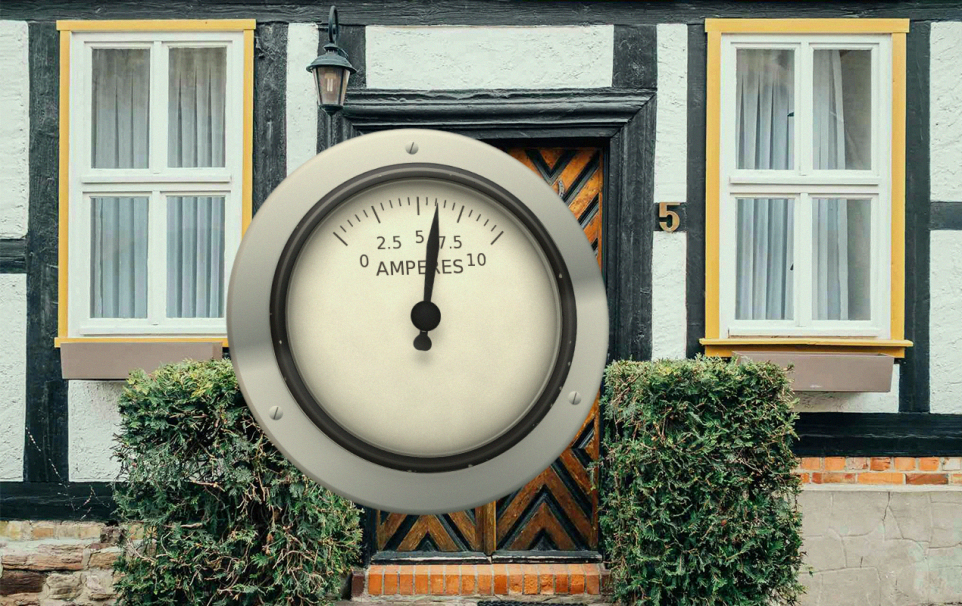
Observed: 6 A
